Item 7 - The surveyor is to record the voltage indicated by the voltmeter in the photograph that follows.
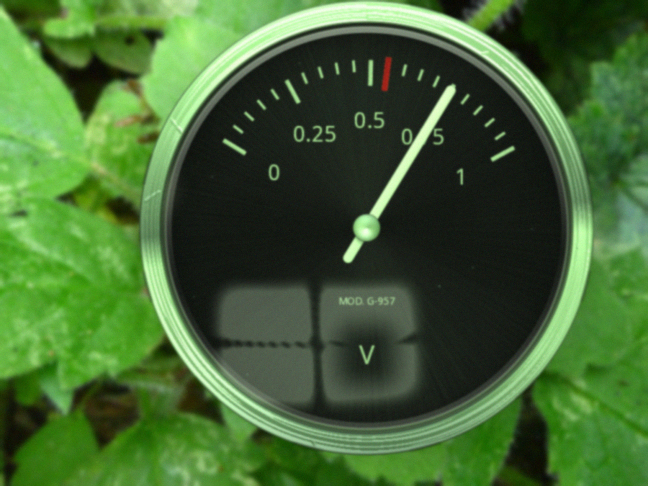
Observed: 0.75 V
